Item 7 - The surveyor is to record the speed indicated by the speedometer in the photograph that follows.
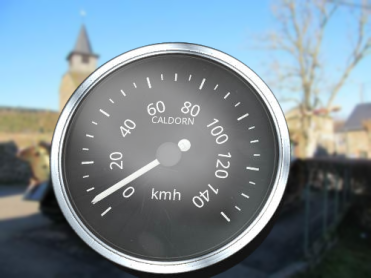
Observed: 5 km/h
